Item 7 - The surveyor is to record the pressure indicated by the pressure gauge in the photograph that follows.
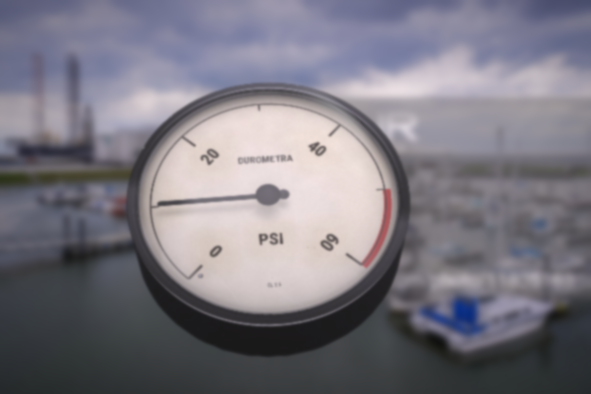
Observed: 10 psi
